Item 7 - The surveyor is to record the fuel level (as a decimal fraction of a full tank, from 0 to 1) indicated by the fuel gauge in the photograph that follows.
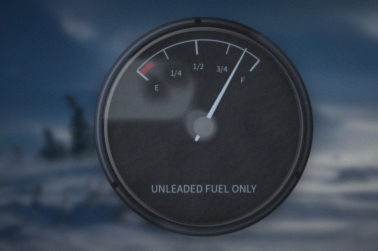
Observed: 0.875
